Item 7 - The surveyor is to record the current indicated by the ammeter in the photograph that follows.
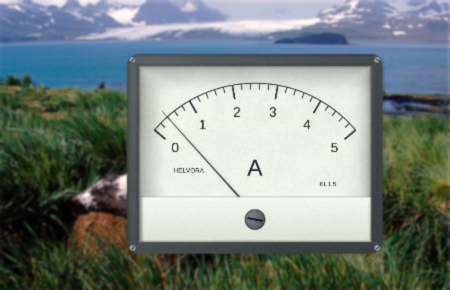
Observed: 0.4 A
